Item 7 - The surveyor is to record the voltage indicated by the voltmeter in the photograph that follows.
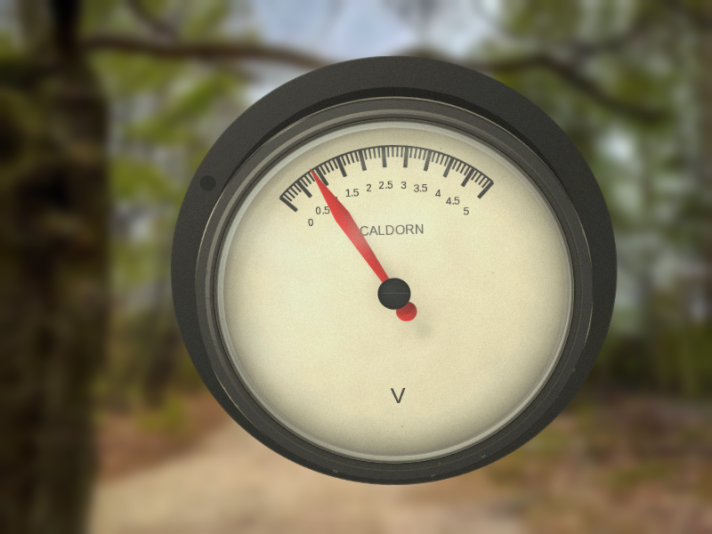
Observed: 0.9 V
